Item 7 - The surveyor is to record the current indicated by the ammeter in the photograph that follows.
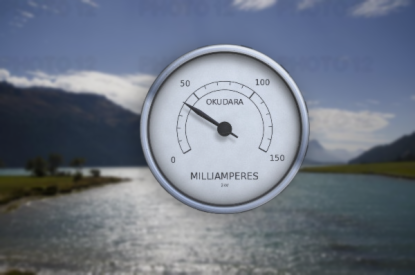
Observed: 40 mA
